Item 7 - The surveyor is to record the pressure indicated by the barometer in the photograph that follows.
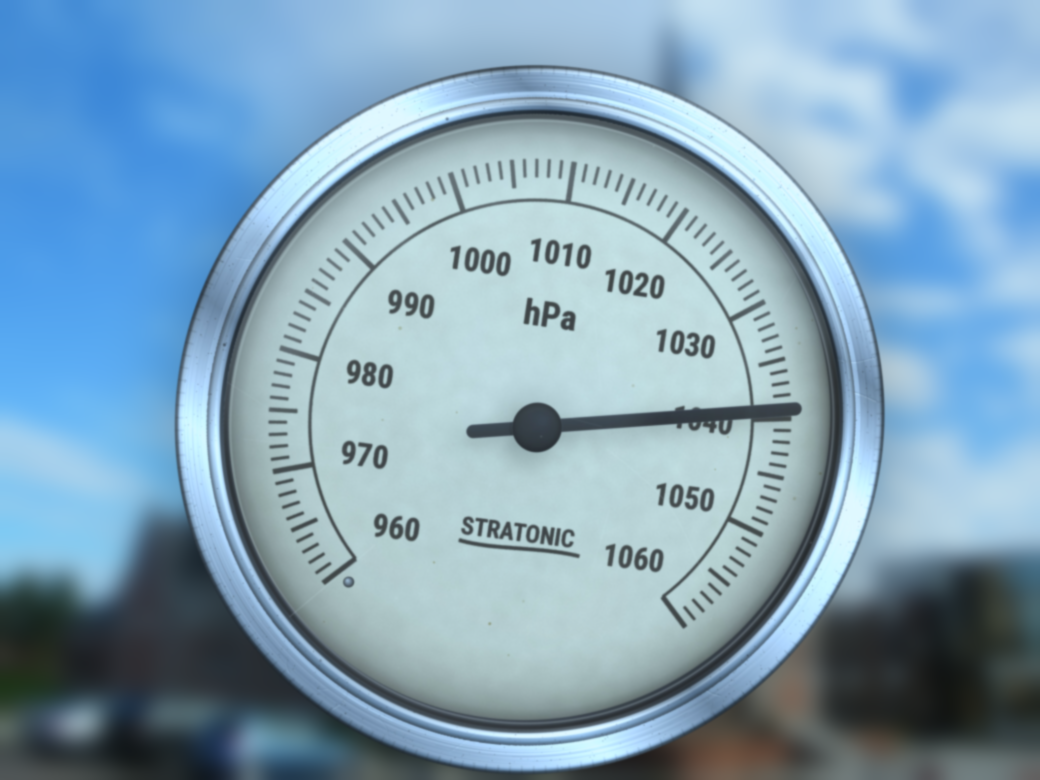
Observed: 1039 hPa
